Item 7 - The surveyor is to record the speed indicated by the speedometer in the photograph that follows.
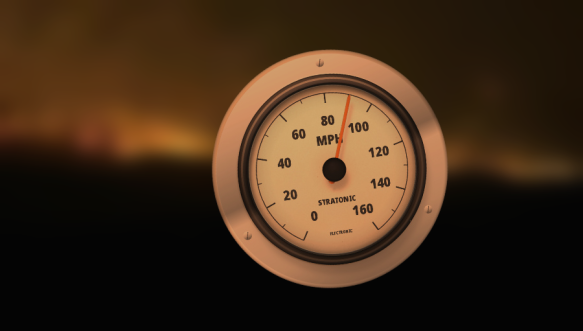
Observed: 90 mph
